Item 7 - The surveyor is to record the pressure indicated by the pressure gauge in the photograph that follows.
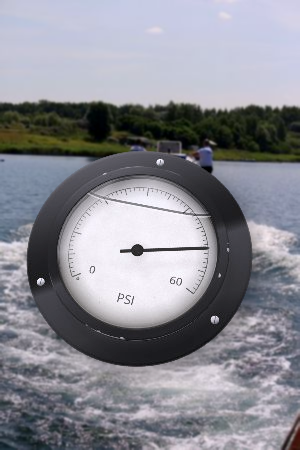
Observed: 50 psi
